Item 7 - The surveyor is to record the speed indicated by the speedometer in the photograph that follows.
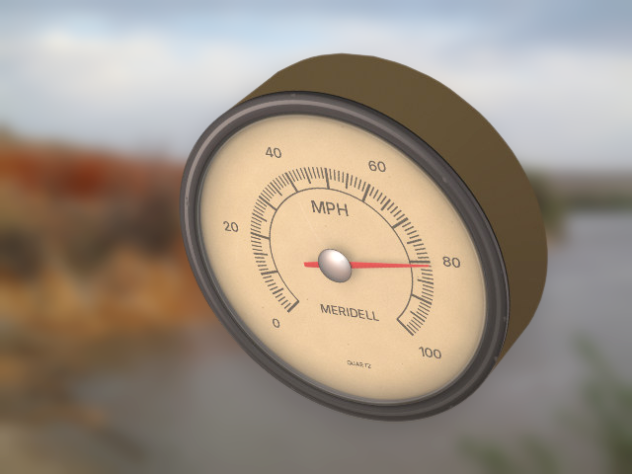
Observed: 80 mph
